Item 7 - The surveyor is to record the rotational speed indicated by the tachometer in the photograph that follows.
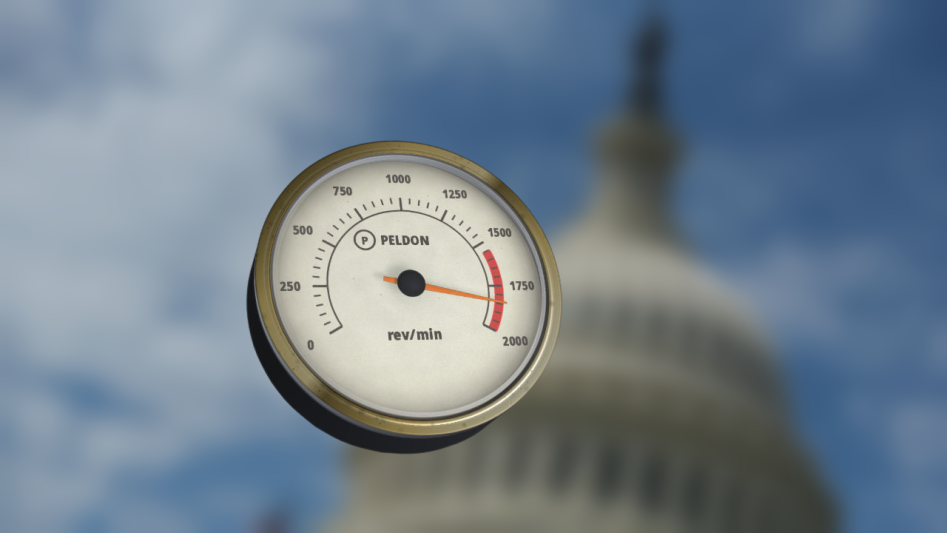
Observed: 1850 rpm
